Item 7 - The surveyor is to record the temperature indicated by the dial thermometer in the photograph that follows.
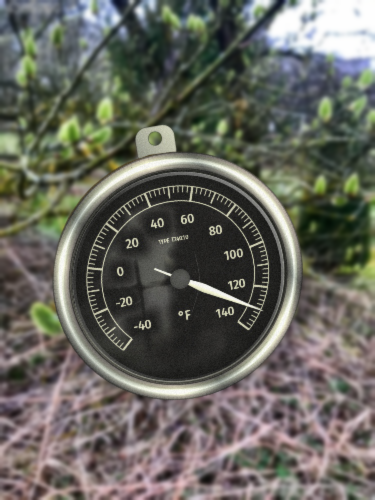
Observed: 130 °F
